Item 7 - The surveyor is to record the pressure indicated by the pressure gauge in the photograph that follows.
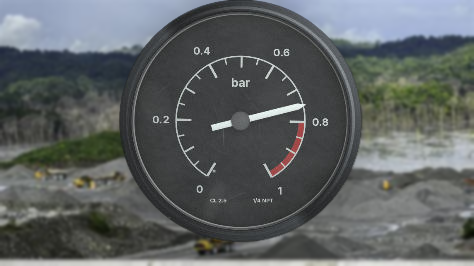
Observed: 0.75 bar
